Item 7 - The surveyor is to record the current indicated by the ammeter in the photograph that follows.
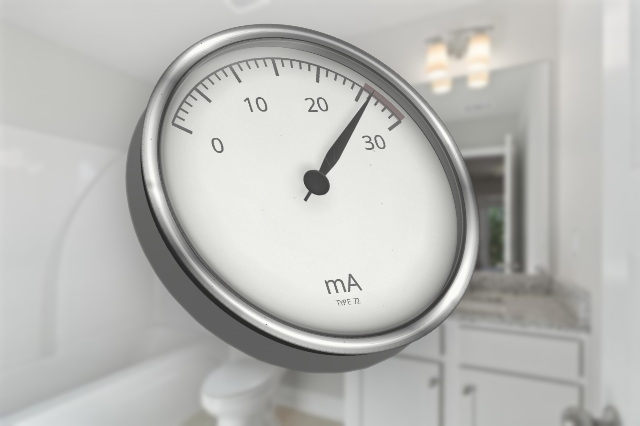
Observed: 26 mA
